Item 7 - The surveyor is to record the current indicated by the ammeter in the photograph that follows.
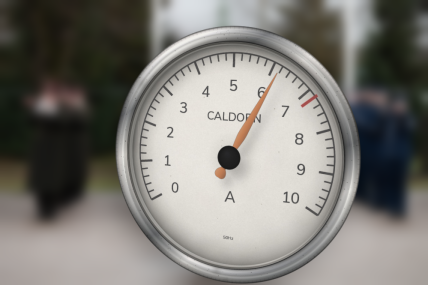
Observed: 6.2 A
